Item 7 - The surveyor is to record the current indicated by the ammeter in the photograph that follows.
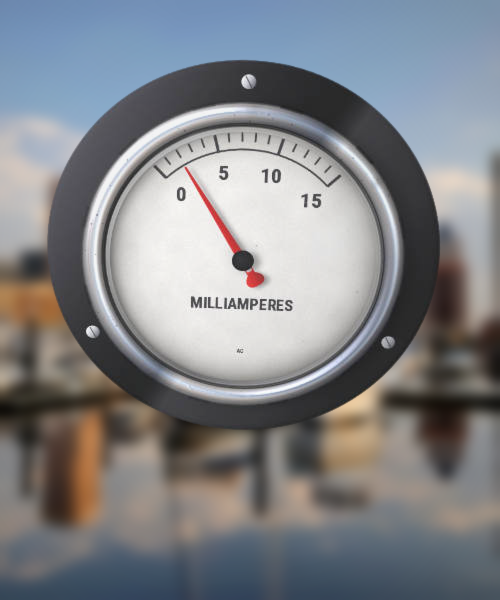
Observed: 2 mA
